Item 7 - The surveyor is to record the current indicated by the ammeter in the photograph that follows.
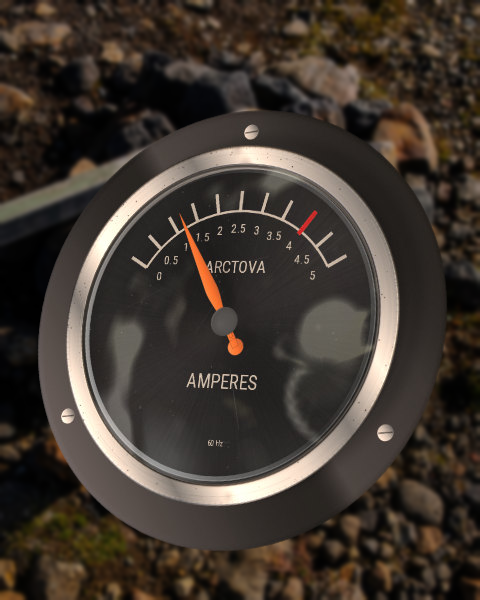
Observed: 1.25 A
